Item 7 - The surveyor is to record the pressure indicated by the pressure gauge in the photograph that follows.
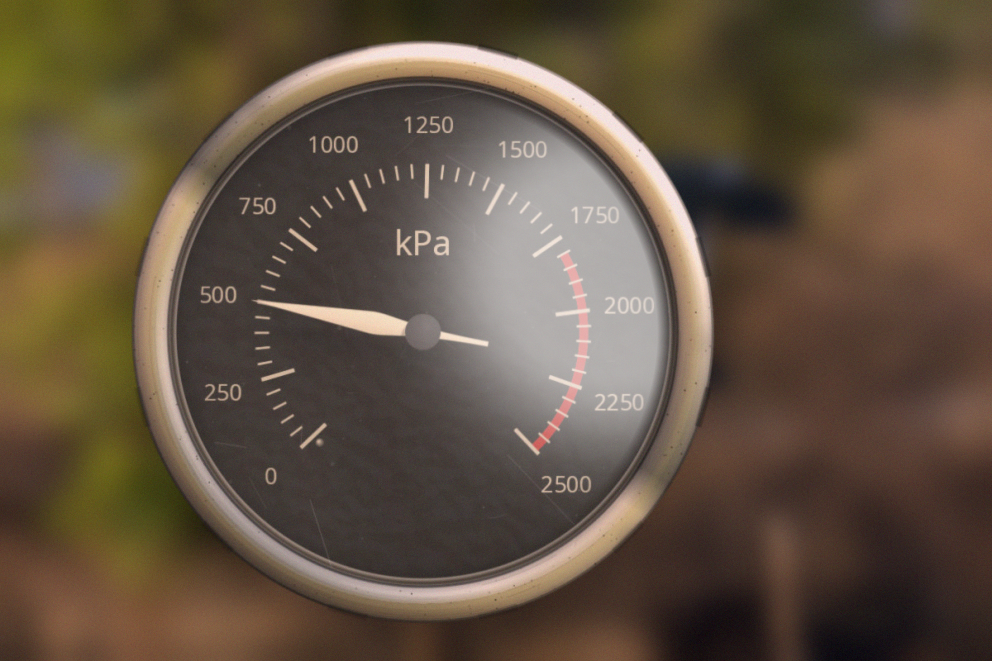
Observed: 500 kPa
